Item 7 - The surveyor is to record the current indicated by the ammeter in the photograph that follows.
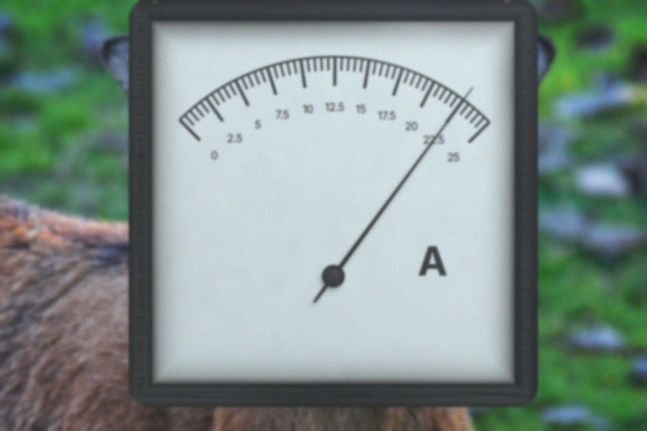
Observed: 22.5 A
